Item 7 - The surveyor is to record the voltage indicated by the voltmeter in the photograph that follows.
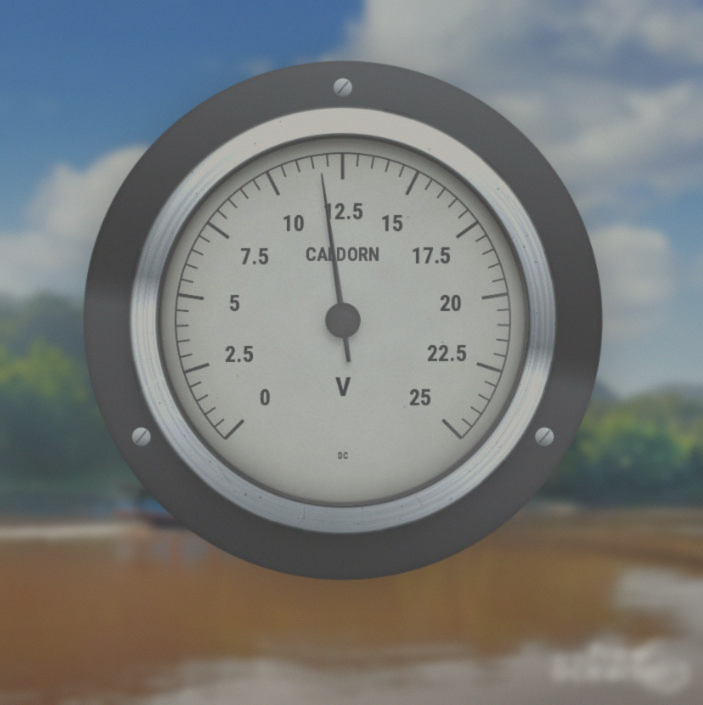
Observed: 11.75 V
